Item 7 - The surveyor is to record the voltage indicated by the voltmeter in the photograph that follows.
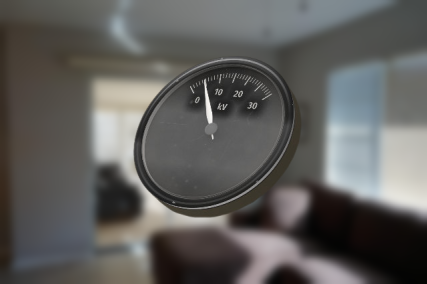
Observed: 5 kV
